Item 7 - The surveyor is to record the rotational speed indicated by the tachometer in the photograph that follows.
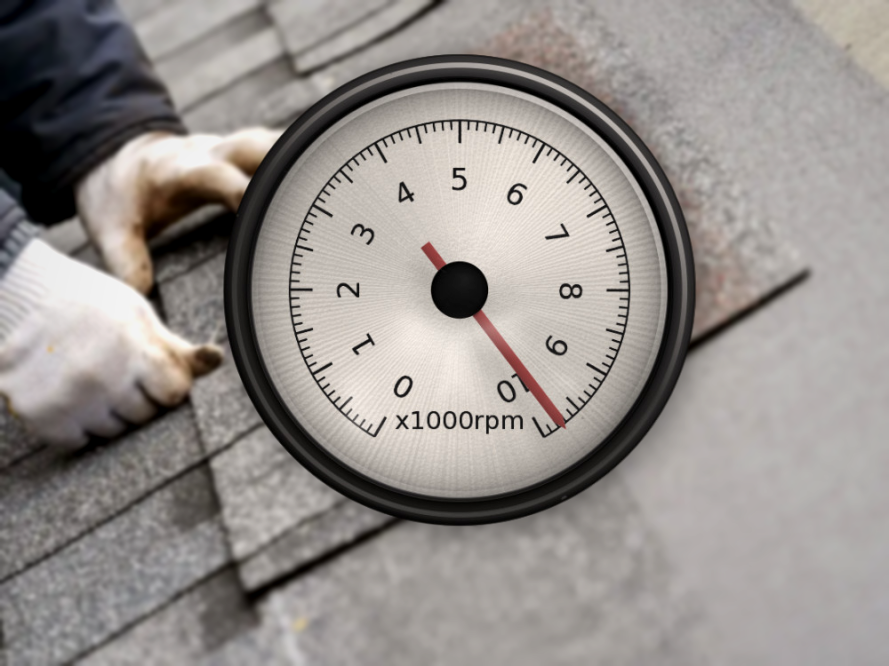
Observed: 9750 rpm
